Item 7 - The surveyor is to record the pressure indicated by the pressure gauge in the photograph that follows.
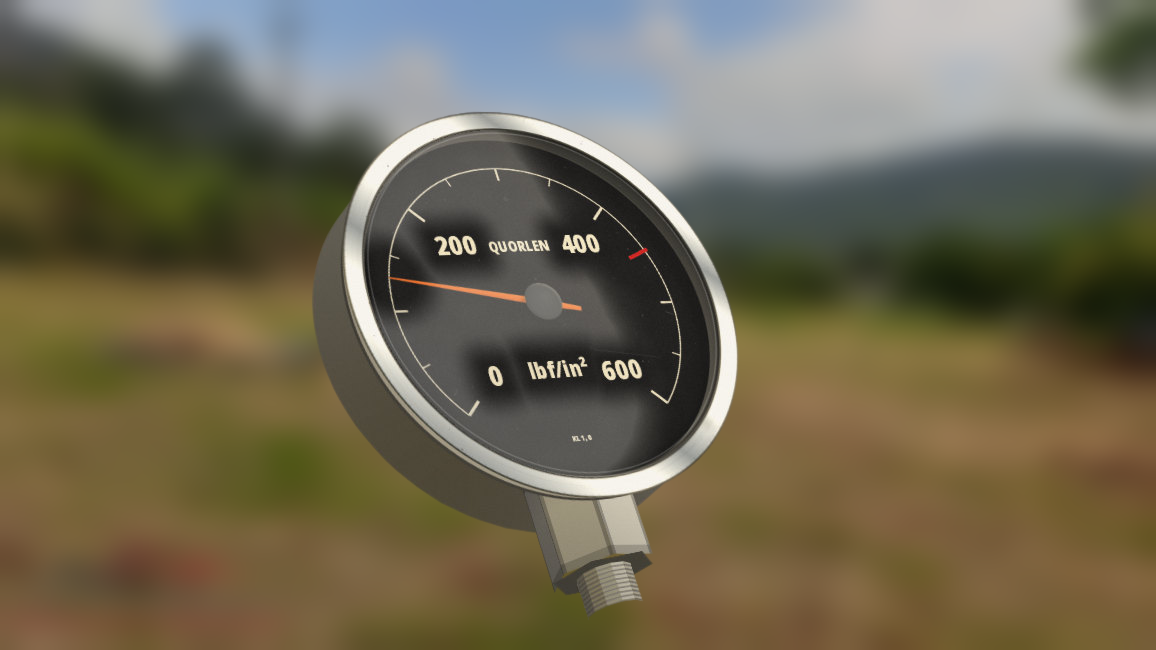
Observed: 125 psi
